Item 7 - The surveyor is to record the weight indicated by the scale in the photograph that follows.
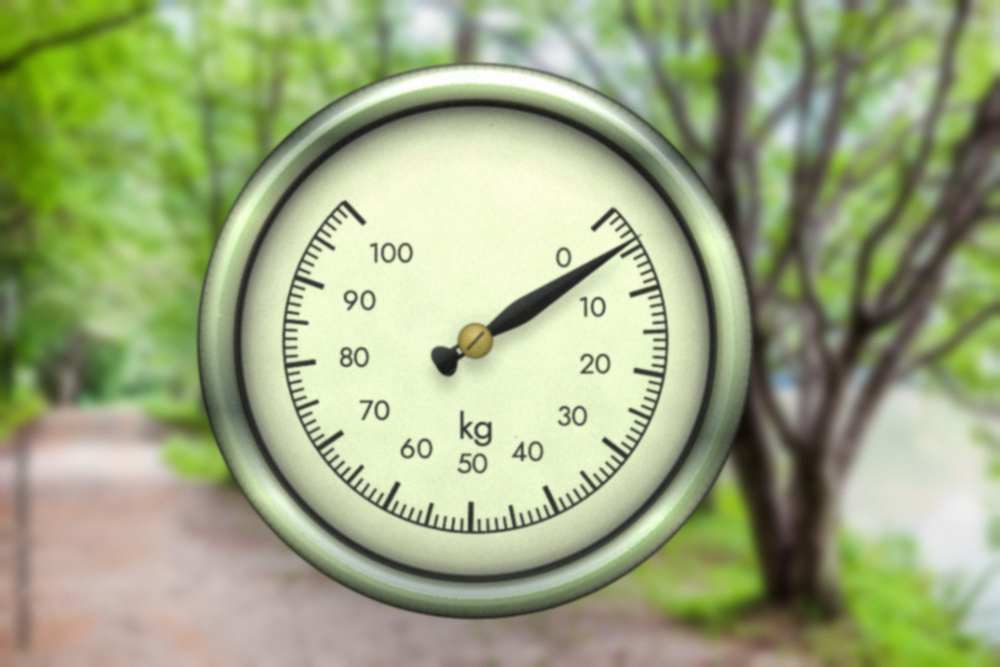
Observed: 4 kg
